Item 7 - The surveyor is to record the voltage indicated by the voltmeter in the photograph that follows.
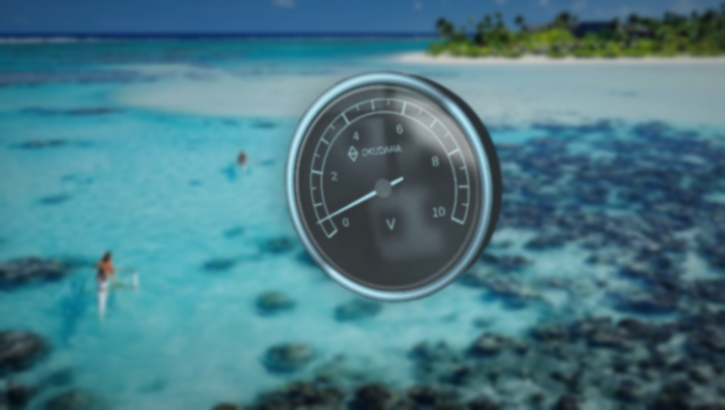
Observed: 0.5 V
